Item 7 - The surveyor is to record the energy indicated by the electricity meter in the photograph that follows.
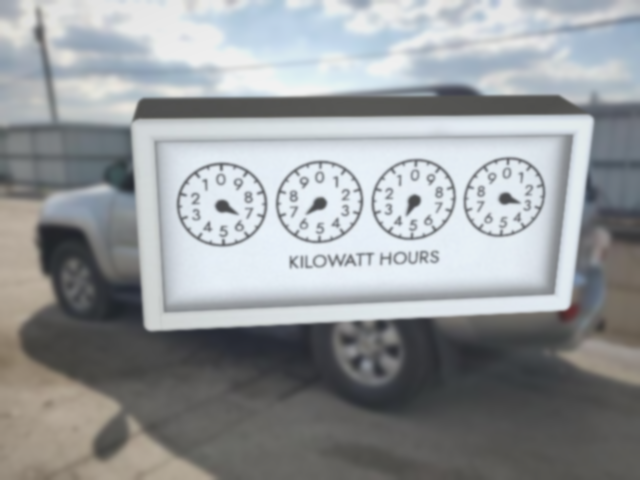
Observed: 6643 kWh
